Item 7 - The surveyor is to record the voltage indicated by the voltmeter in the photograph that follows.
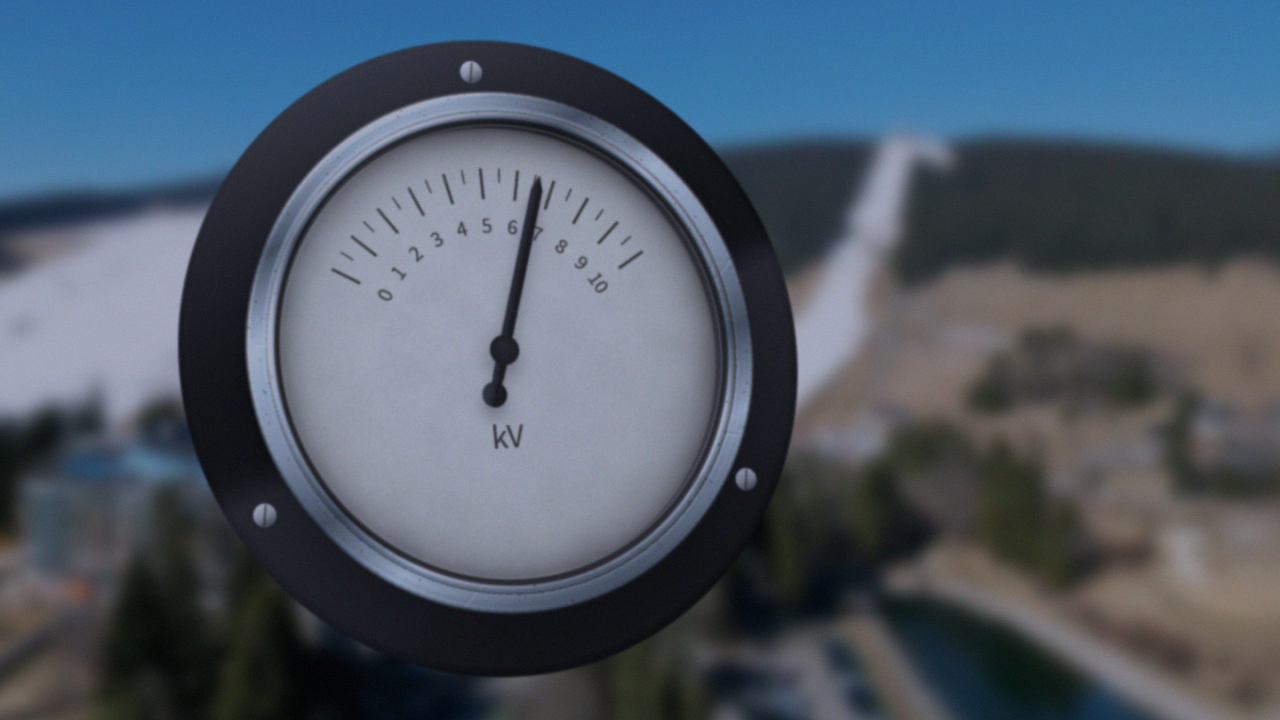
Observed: 6.5 kV
